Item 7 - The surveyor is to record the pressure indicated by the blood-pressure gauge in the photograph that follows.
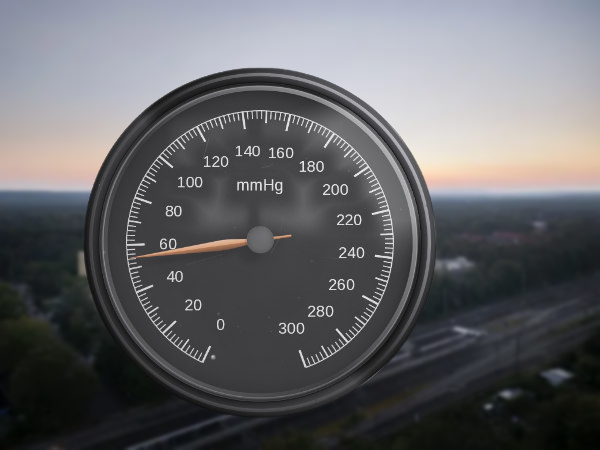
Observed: 54 mmHg
